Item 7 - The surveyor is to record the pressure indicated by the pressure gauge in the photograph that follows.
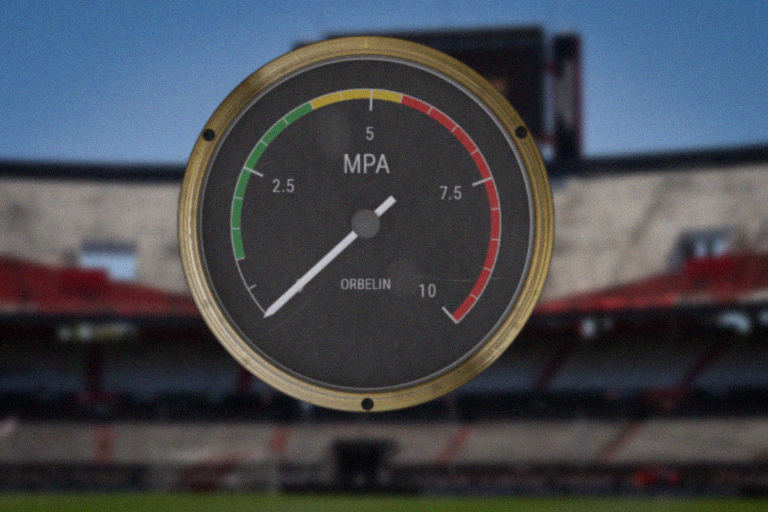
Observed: 0 MPa
